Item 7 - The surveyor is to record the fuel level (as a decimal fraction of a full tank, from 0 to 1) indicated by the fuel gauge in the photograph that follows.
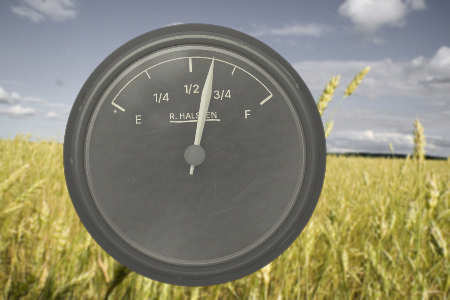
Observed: 0.625
